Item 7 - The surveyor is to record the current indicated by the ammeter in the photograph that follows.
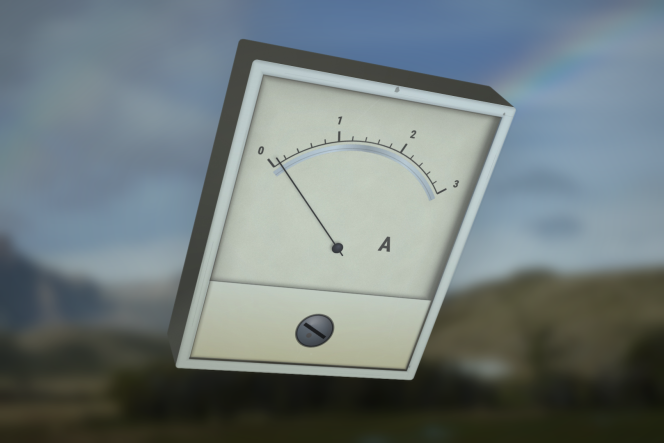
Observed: 0.1 A
